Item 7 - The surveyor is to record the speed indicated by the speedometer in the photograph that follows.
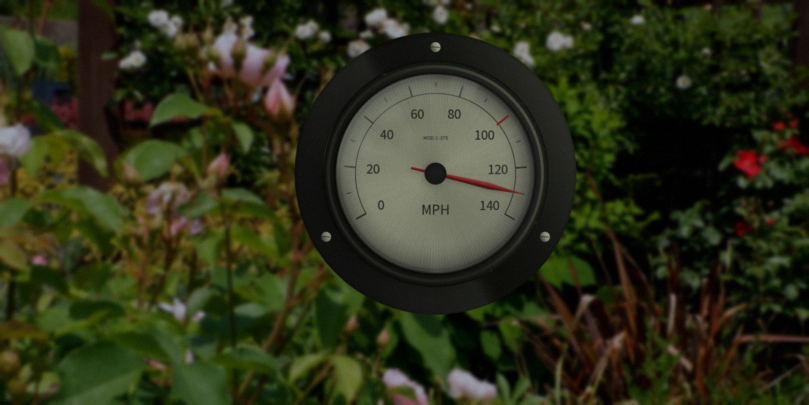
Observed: 130 mph
